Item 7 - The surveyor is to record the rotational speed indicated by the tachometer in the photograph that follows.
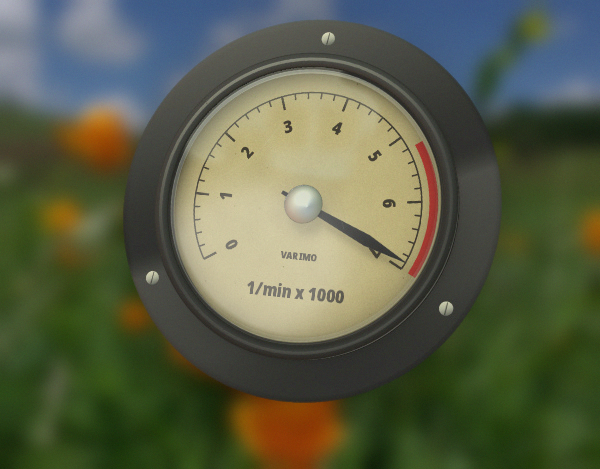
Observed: 6900 rpm
